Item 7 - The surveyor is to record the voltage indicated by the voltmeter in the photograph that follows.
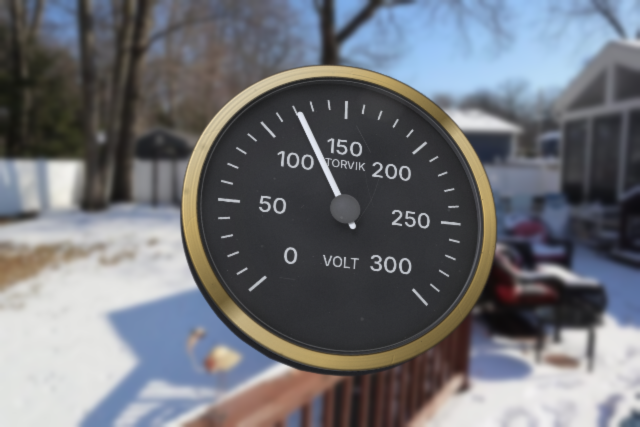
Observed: 120 V
